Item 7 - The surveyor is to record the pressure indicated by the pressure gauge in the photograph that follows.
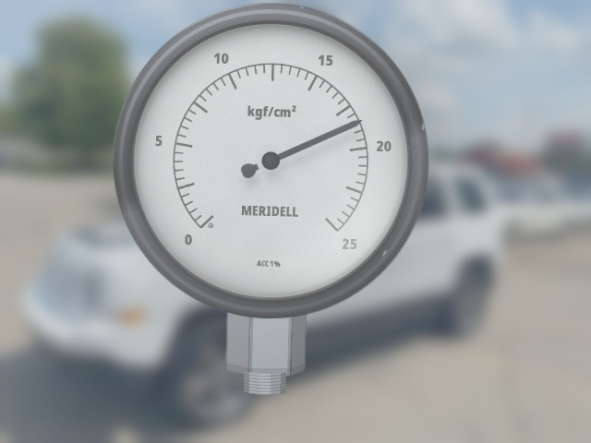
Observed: 18.5 kg/cm²
